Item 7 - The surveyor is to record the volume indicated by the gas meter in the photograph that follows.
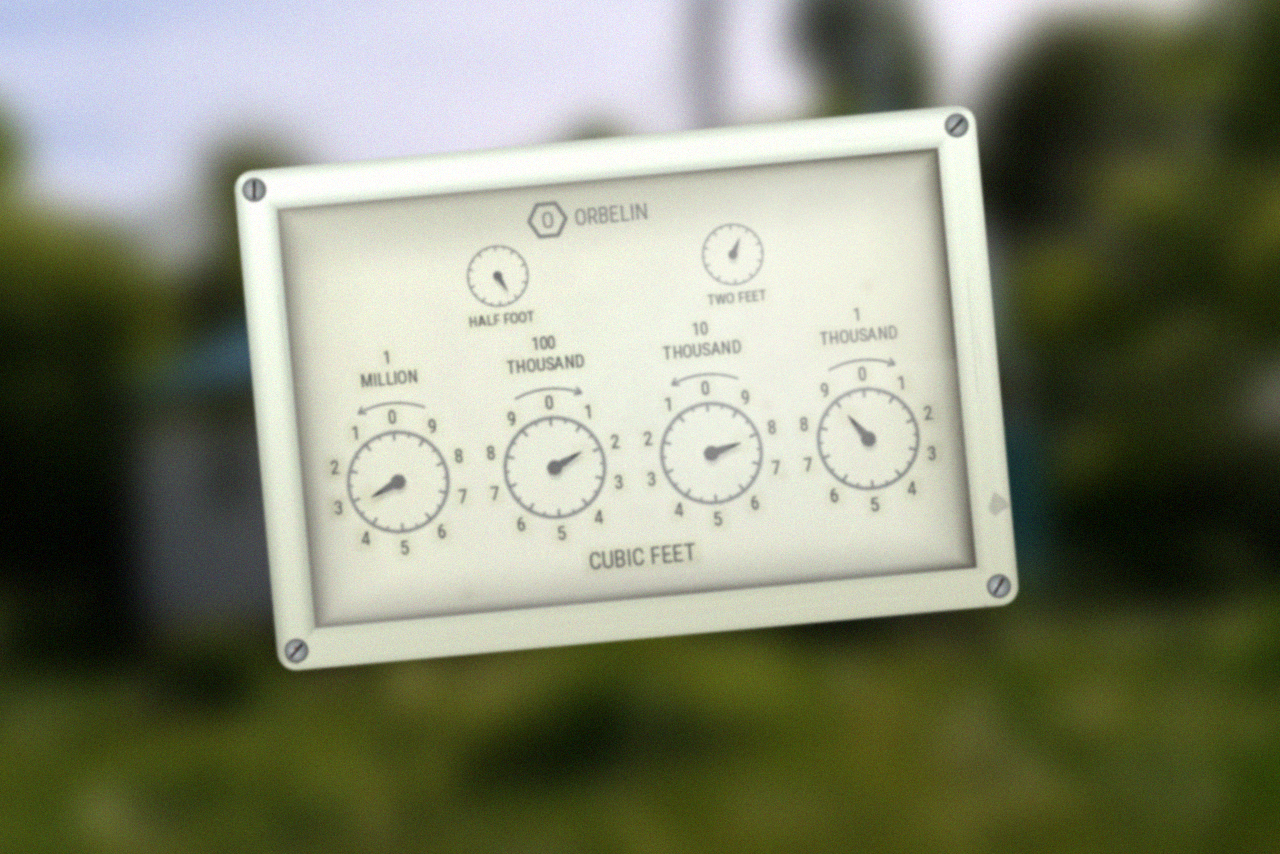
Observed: 317900 ft³
